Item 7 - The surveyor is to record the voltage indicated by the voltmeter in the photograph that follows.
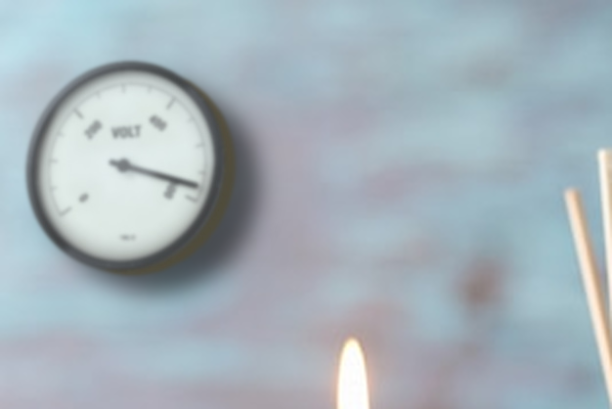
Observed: 575 V
